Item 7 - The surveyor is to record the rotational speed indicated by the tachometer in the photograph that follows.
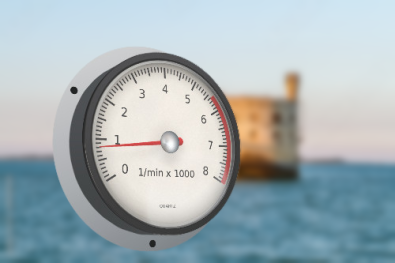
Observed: 800 rpm
